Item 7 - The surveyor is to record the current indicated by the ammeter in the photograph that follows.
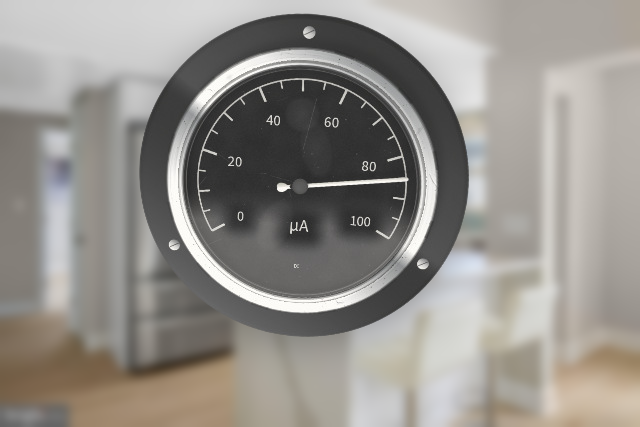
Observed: 85 µA
